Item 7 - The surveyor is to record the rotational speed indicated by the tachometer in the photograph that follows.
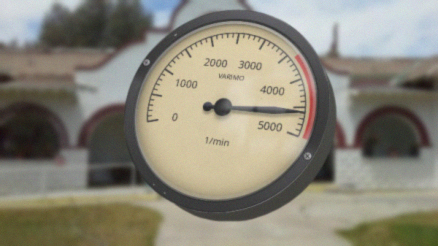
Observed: 4600 rpm
